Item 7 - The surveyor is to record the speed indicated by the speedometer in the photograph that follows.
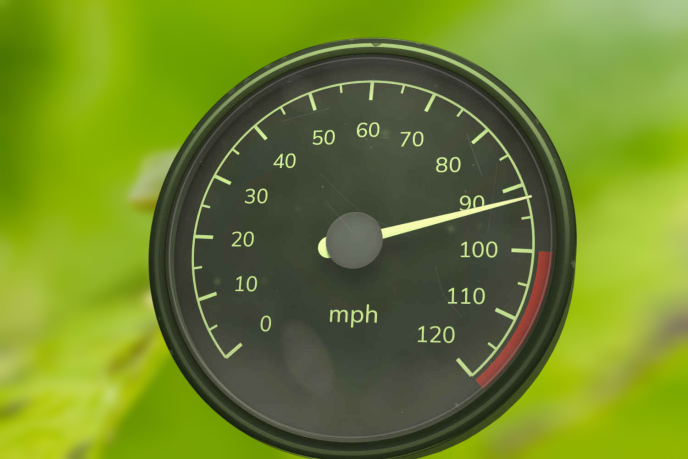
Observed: 92.5 mph
